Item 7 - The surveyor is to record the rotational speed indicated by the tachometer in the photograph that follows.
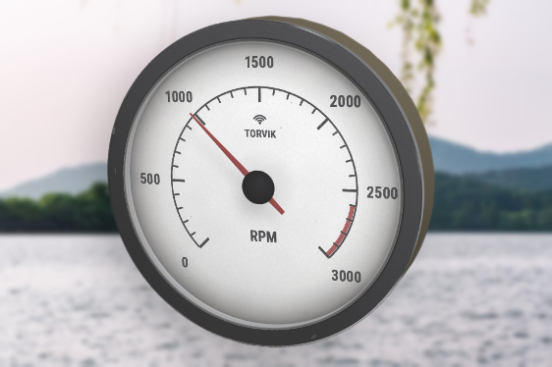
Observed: 1000 rpm
